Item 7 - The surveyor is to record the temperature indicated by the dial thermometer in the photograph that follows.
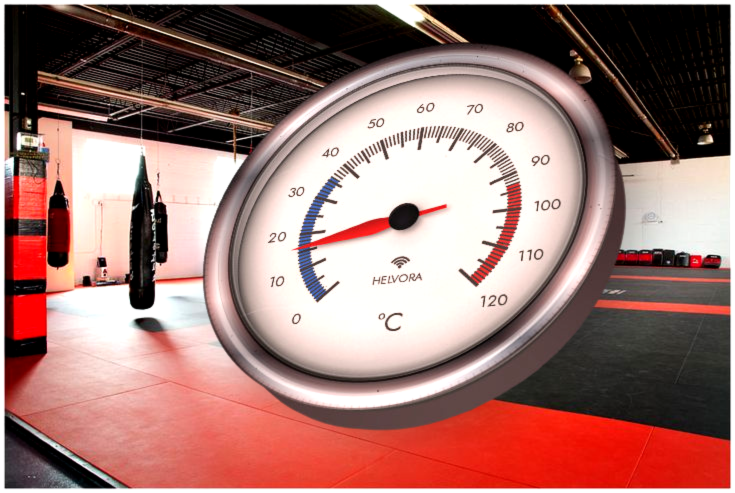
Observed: 15 °C
